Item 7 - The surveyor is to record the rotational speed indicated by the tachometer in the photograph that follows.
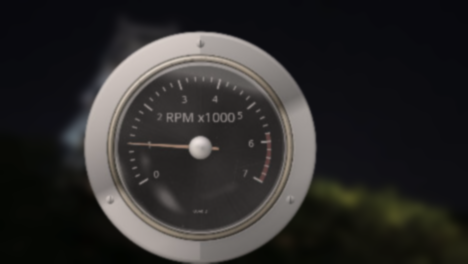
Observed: 1000 rpm
